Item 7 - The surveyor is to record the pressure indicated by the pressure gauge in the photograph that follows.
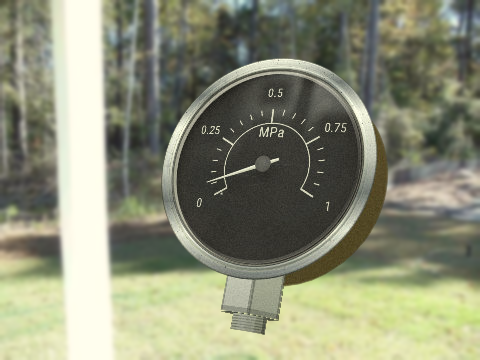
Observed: 0.05 MPa
